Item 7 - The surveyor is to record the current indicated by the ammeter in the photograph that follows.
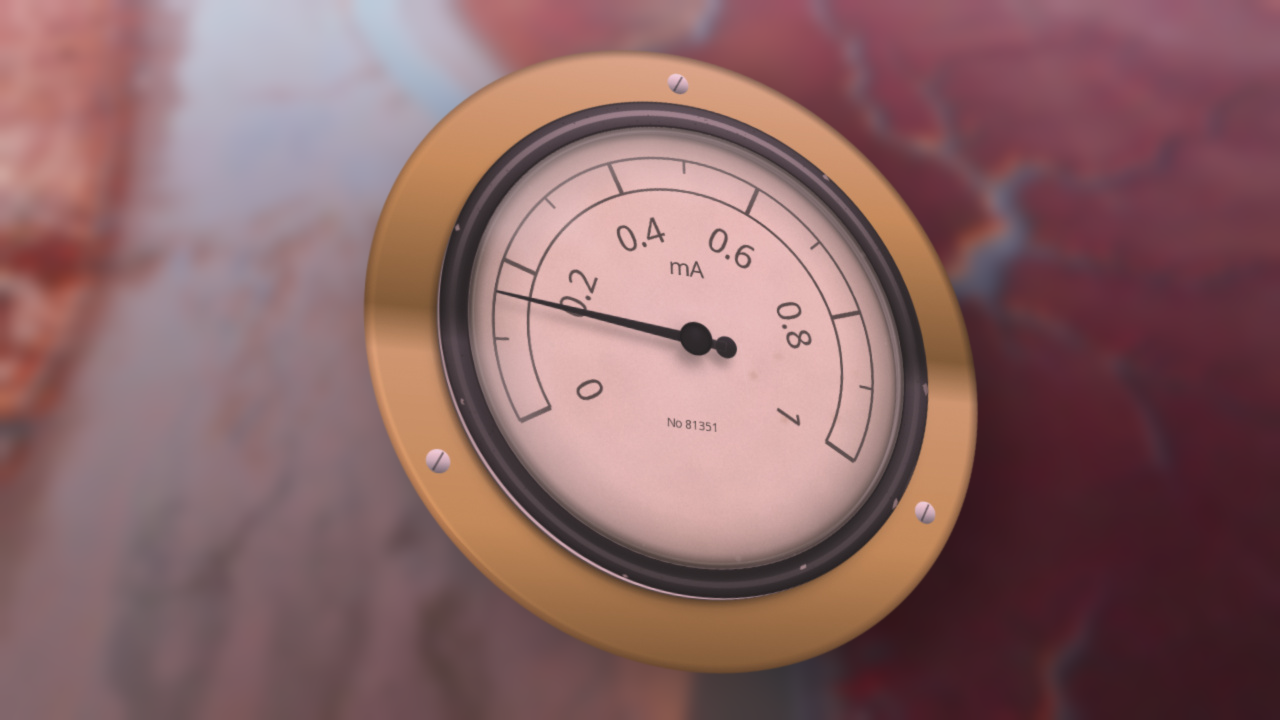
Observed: 0.15 mA
